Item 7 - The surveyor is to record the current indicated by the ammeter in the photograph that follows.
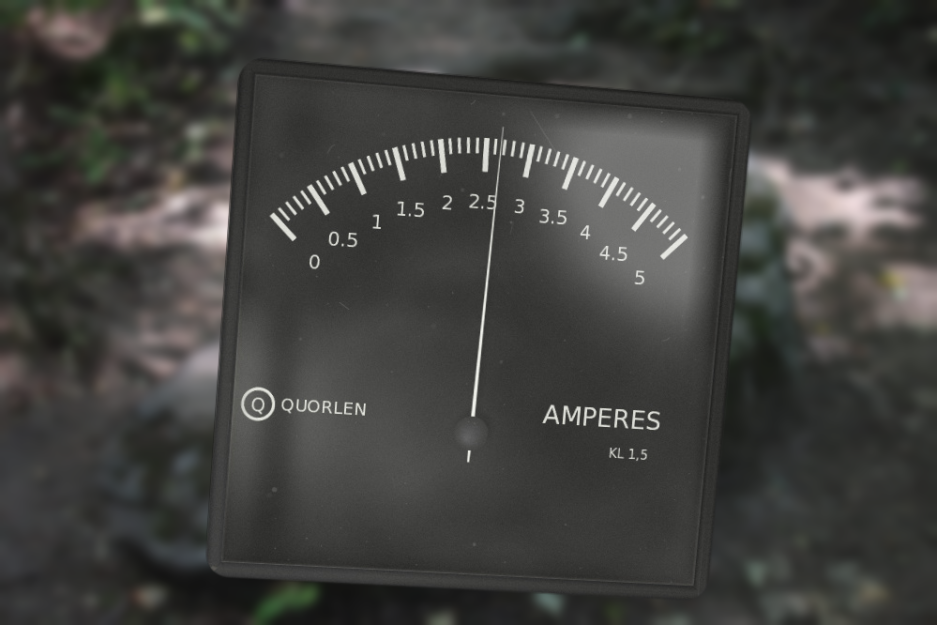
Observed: 2.65 A
